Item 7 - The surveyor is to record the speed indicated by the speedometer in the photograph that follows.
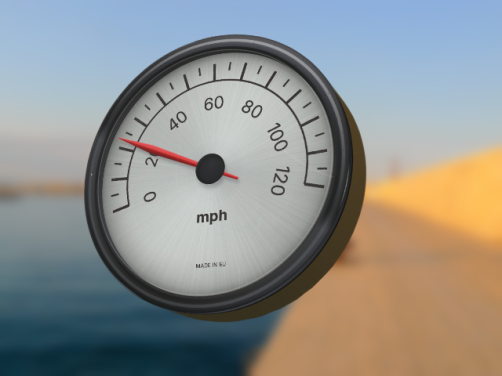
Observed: 22.5 mph
